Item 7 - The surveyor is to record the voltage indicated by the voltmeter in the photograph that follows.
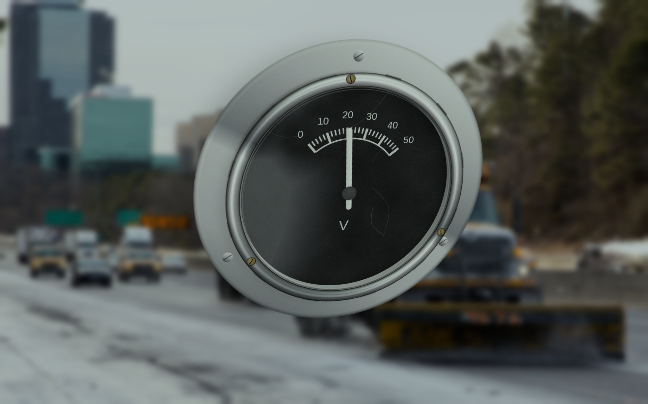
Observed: 20 V
